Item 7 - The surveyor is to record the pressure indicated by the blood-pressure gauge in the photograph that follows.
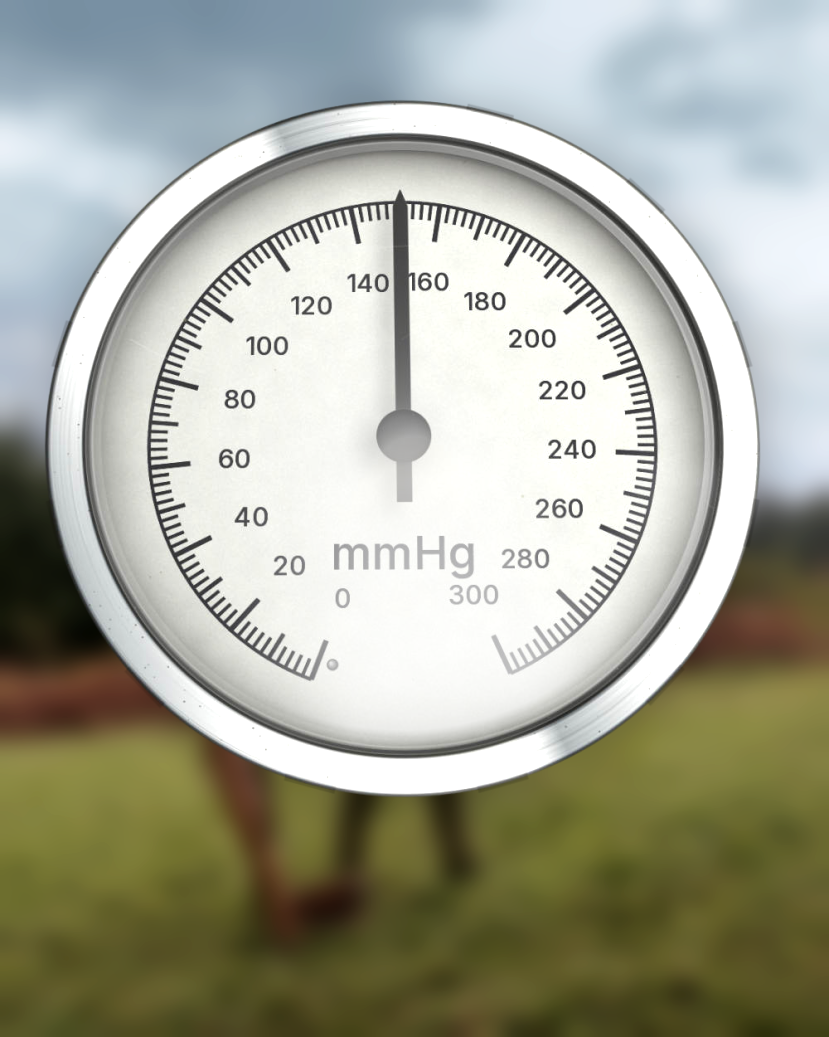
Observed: 151 mmHg
